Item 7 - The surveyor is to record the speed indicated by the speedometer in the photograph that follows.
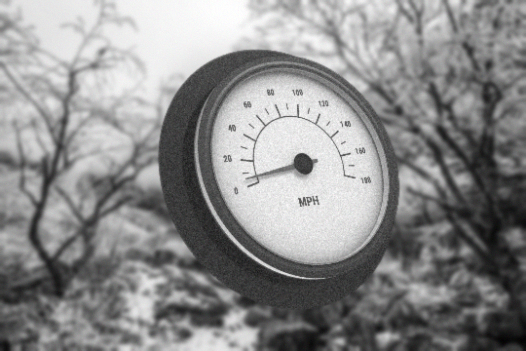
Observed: 5 mph
